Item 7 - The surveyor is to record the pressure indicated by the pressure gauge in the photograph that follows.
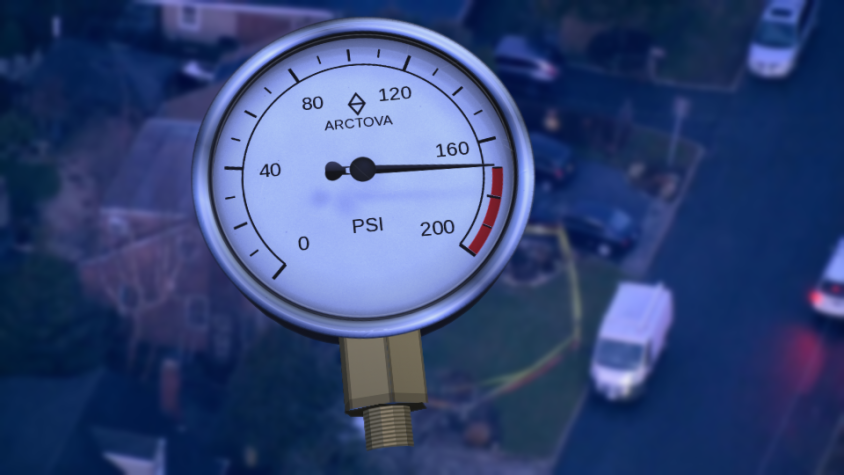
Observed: 170 psi
